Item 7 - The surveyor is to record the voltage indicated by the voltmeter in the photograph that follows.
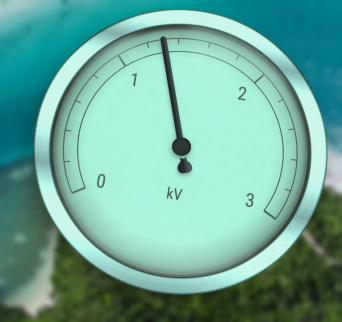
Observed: 1.3 kV
